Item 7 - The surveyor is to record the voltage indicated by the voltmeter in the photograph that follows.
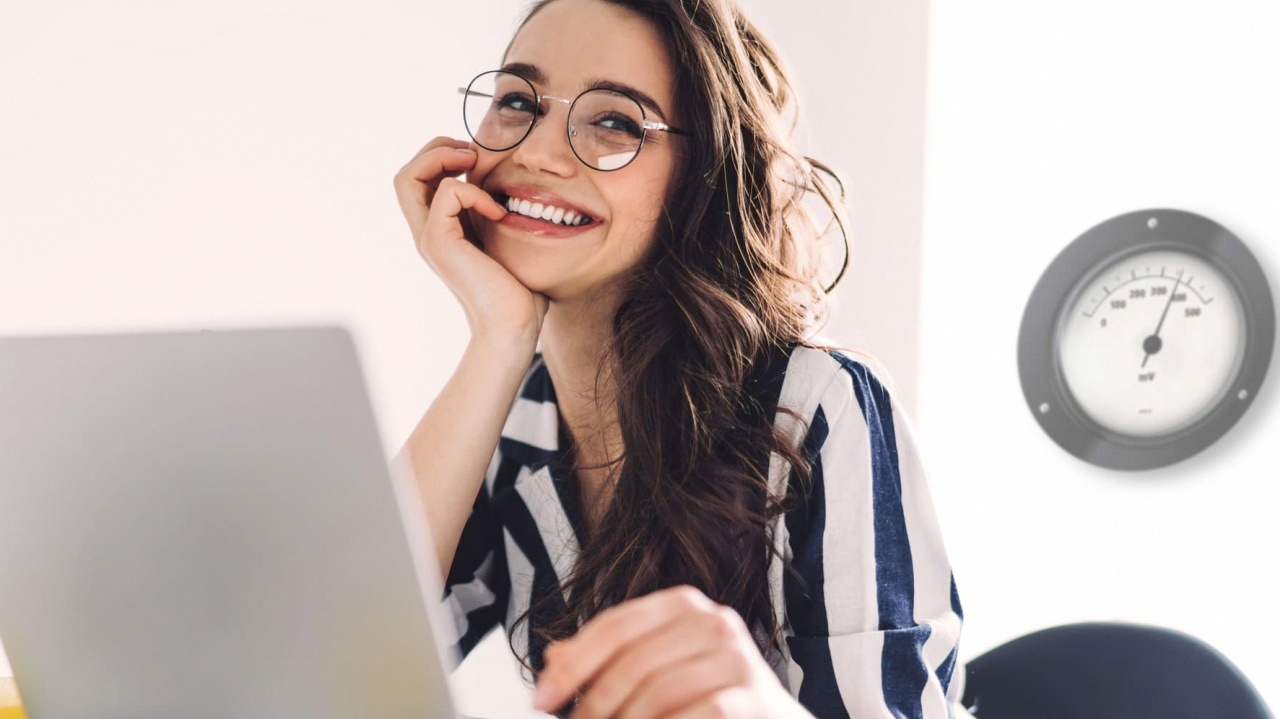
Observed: 350 mV
